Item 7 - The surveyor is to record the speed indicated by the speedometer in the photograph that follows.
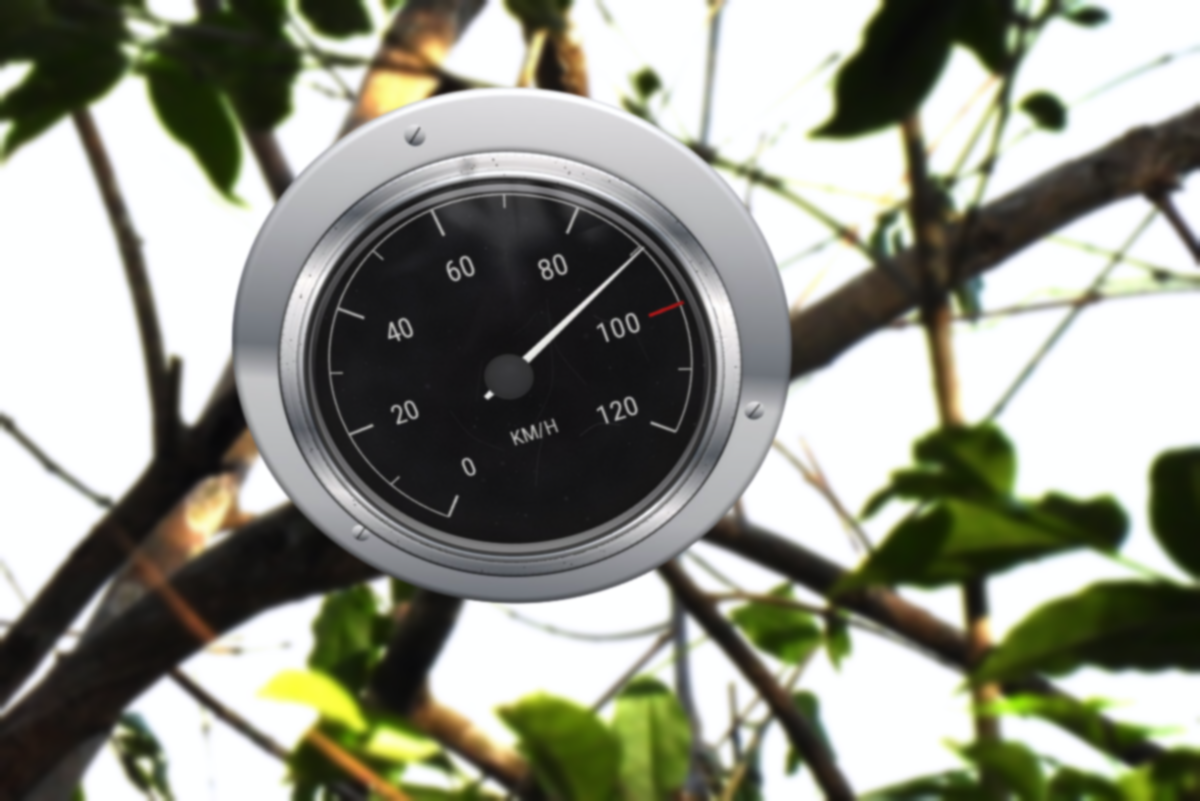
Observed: 90 km/h
